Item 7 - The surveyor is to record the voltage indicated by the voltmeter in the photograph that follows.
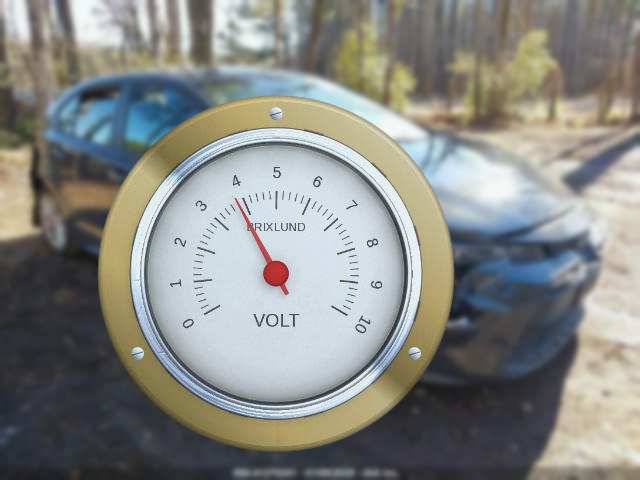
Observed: 3.8 V
